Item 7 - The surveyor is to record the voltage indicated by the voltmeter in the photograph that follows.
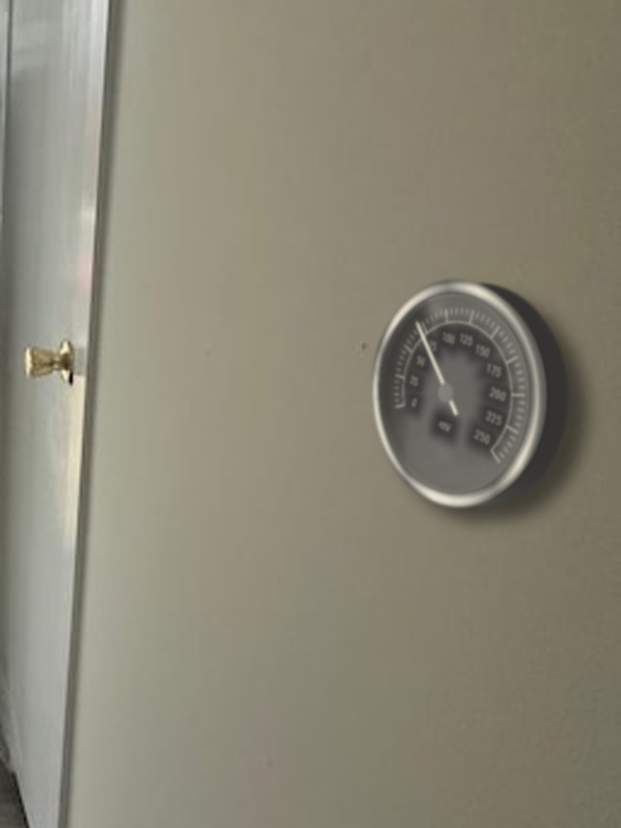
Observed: 75 mV
